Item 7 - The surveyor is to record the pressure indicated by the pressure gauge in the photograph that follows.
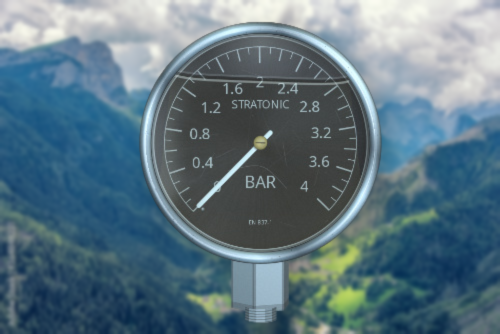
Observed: 0 bar
